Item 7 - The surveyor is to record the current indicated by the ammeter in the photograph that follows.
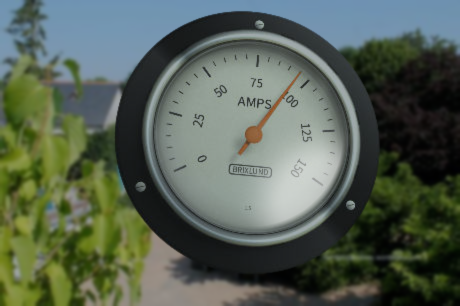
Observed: 95 A
